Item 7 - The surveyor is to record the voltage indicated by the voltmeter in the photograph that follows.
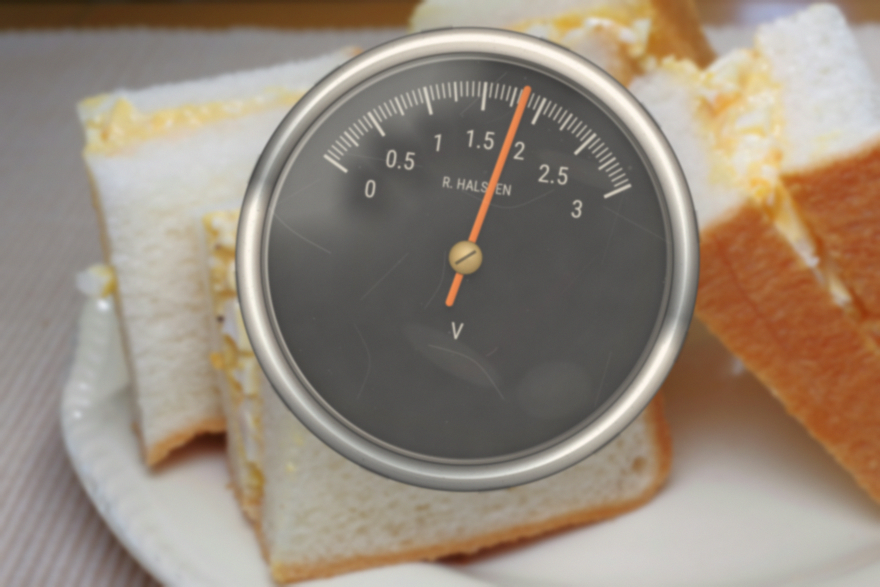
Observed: 1.85 V
